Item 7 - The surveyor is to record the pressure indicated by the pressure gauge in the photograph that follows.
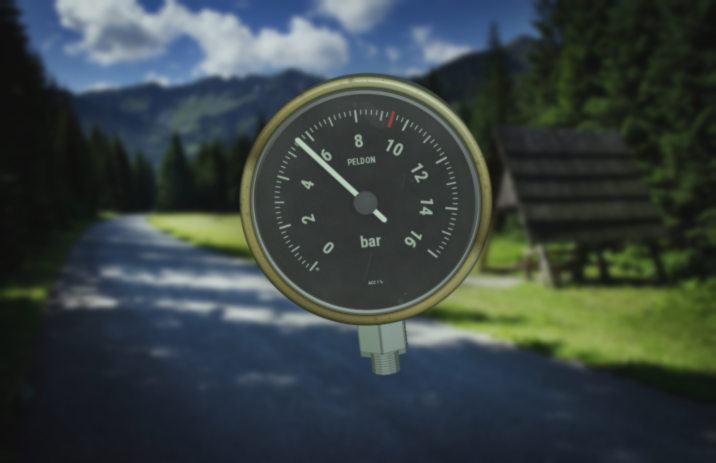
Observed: 5.6 bar
